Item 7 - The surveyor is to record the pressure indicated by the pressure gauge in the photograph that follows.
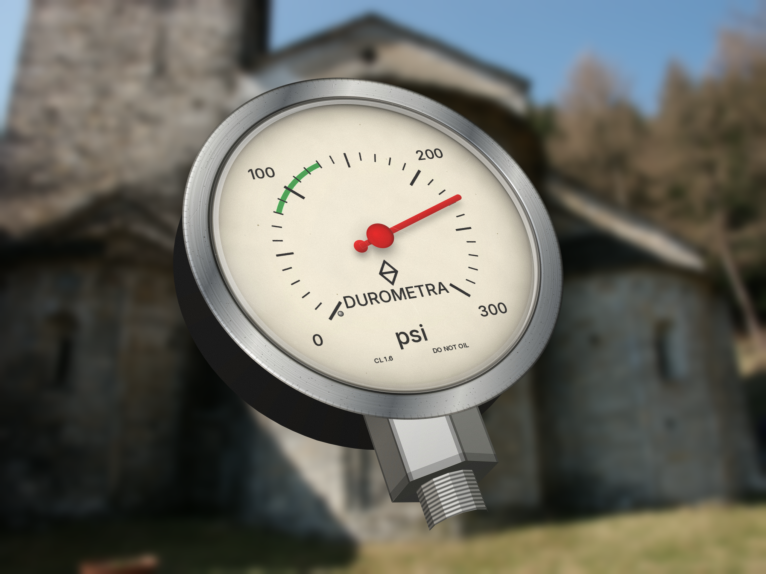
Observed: 230 psi
